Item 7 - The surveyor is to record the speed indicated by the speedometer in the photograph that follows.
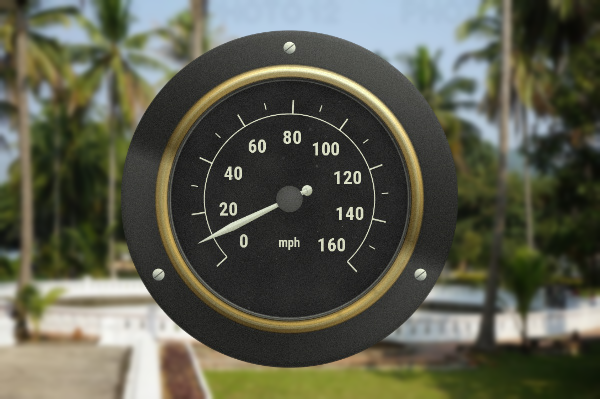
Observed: 10 mph
